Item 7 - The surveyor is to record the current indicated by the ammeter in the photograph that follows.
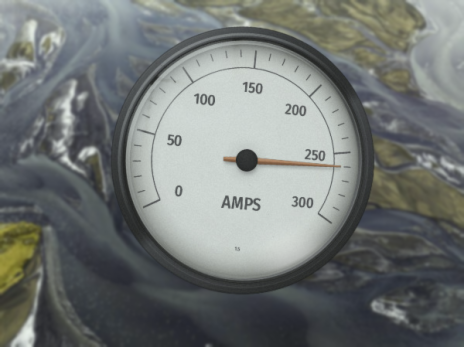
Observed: 260 A
